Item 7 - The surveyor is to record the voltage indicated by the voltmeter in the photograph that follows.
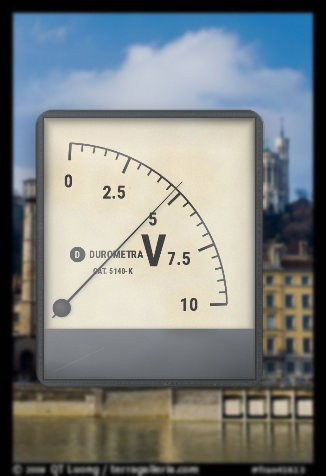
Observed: 4.75 V
